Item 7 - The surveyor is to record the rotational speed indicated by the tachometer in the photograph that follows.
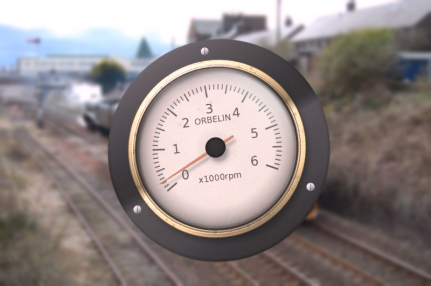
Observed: 200 rpm
